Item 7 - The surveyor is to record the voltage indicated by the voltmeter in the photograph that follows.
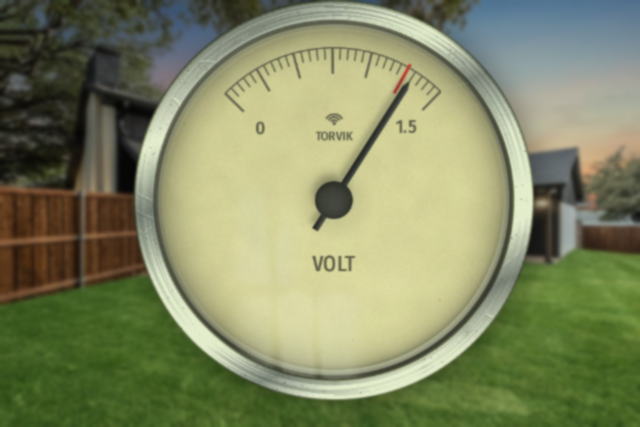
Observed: 1.3 V
